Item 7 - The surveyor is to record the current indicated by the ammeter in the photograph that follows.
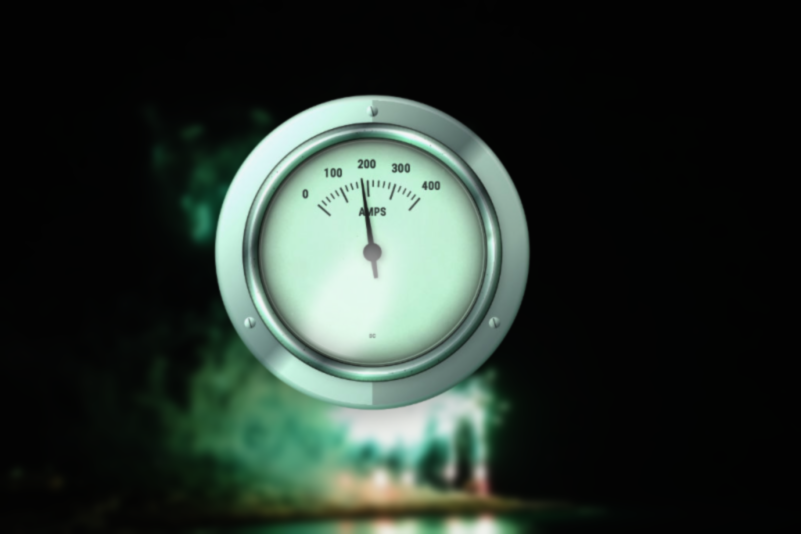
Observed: 180 A
